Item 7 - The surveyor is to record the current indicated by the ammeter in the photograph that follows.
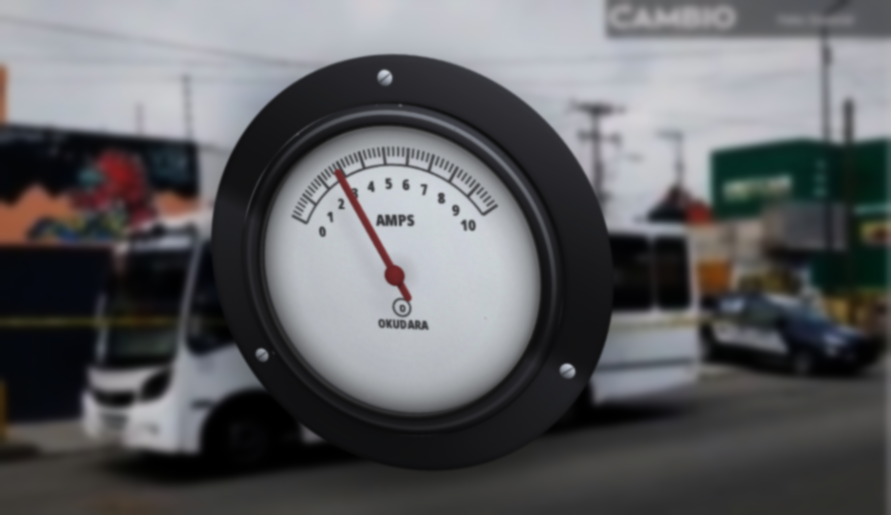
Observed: 3 A
